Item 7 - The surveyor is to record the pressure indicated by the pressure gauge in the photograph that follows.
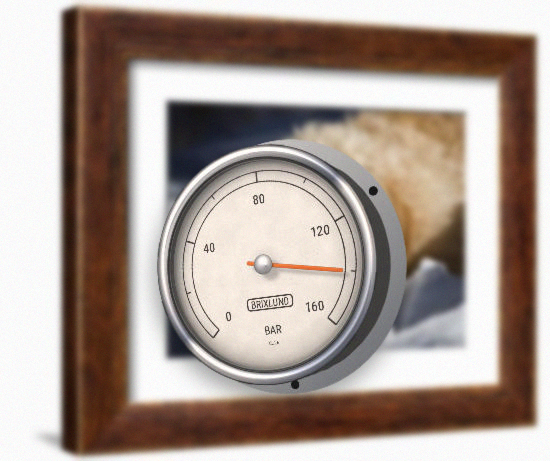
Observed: 140 bar
